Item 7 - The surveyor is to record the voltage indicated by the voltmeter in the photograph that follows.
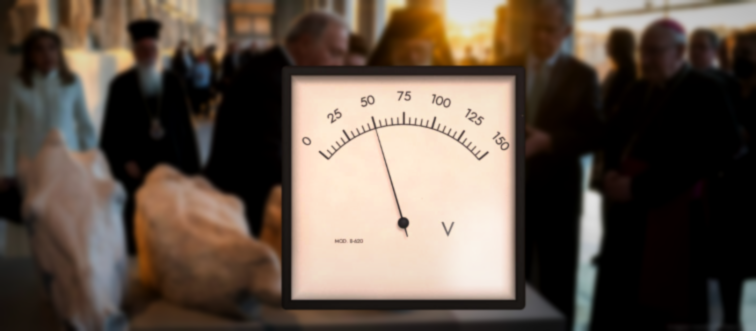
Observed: 50 V
